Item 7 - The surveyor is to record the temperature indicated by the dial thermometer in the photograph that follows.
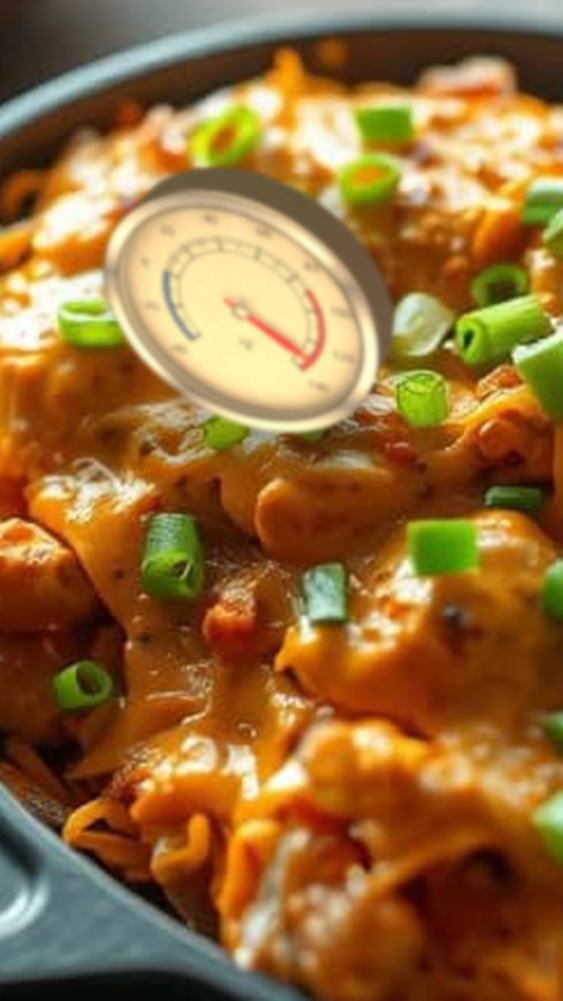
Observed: 130 °F
